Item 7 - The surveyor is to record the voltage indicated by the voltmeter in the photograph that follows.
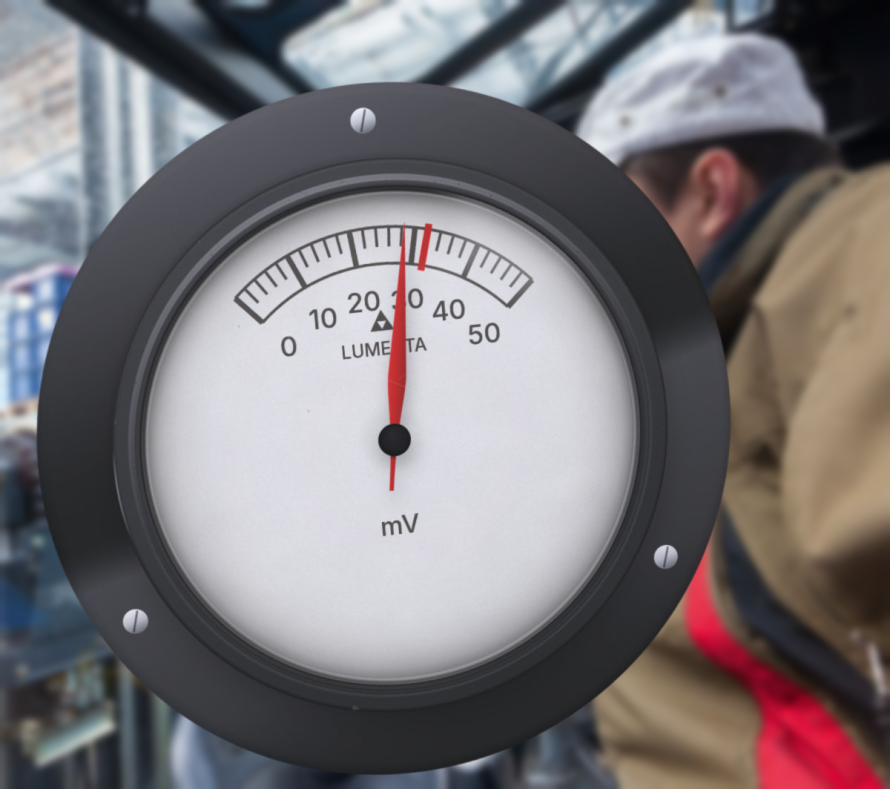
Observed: 28 mV
